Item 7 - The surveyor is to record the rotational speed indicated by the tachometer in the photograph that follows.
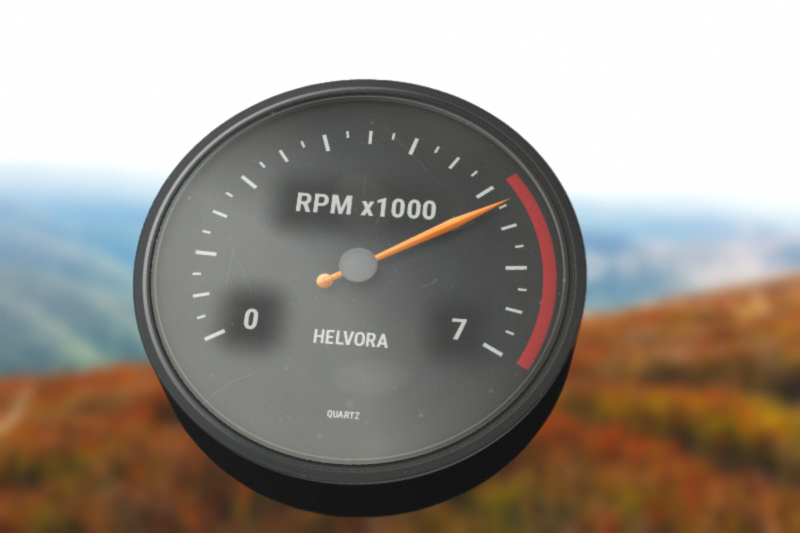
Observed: 5250 rpm
